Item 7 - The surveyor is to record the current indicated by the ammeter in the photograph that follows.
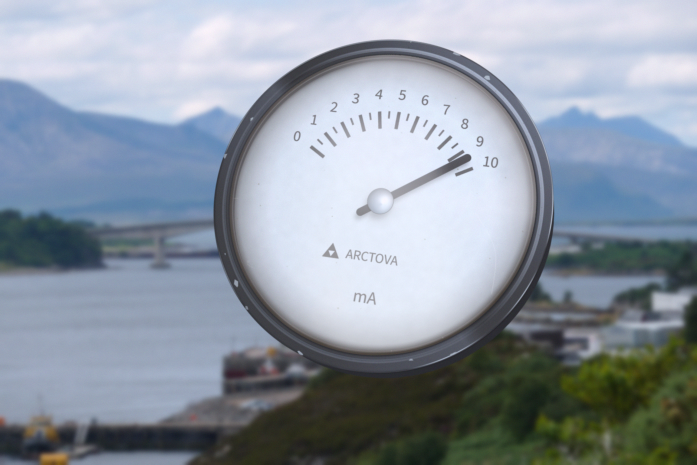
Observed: 9.5 mA
